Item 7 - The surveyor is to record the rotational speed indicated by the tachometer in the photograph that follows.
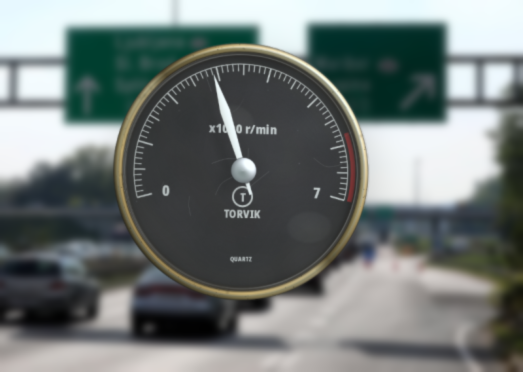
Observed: 2900 rpm
